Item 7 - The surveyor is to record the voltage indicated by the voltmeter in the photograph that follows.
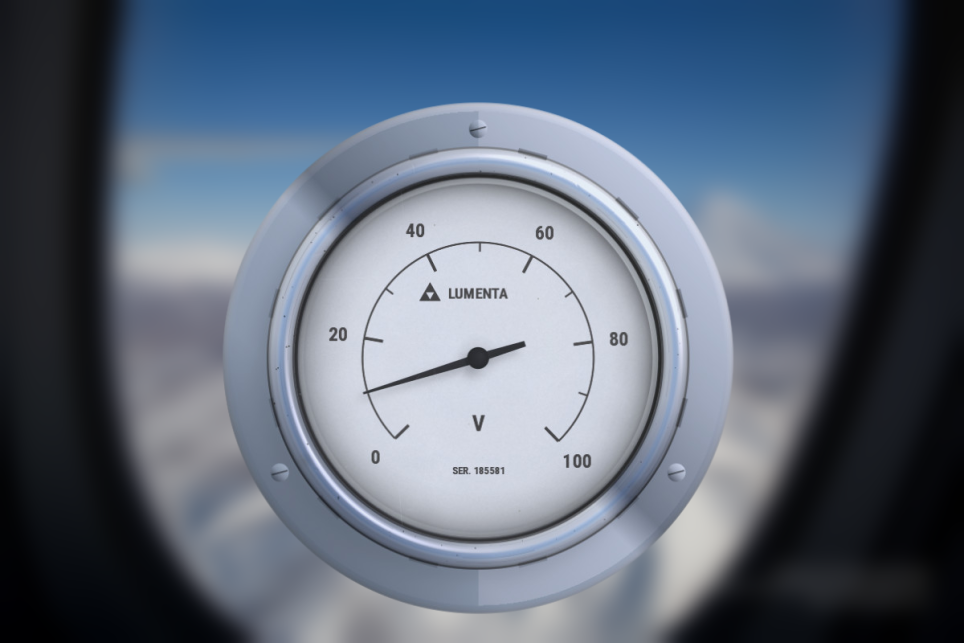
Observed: 10 V
